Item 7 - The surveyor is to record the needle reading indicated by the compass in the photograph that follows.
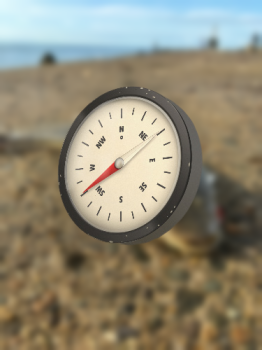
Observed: 240 °
